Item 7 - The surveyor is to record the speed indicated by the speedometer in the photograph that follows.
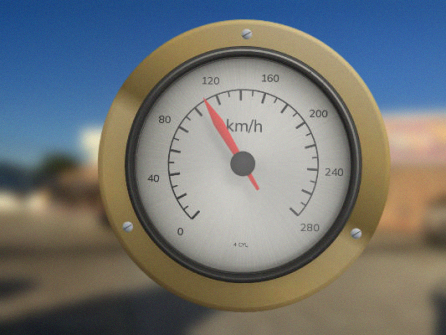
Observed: 110 km/h
